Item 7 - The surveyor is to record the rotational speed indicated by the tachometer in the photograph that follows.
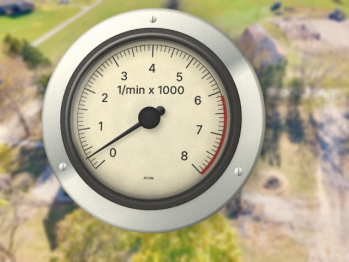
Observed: 300 rpm
